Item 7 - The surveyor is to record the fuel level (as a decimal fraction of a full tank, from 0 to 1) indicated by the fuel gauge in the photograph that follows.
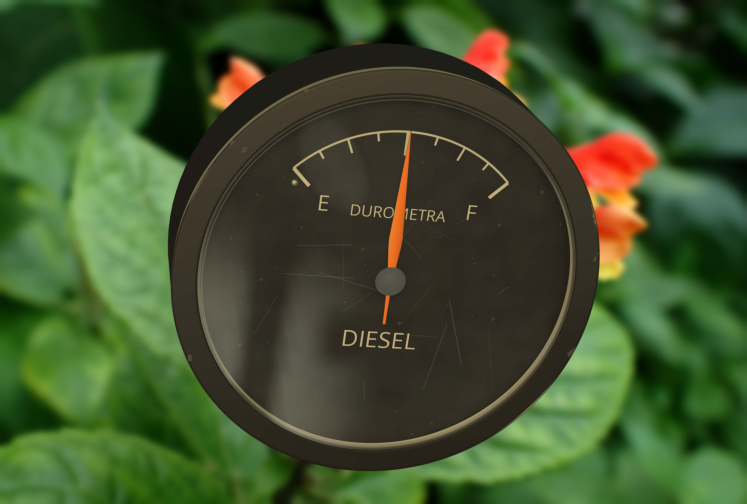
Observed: 0.5
